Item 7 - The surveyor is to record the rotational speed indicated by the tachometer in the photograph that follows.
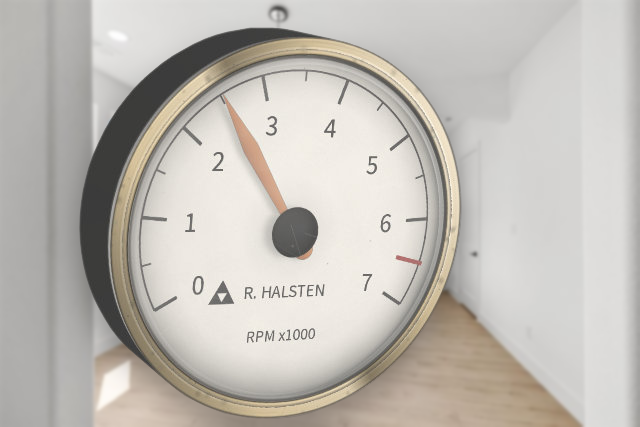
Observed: 2500 rpm
